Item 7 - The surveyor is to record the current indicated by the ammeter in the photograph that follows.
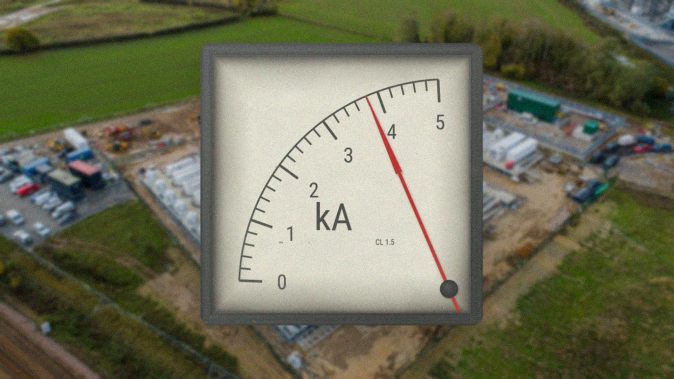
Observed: 3.8 kA
